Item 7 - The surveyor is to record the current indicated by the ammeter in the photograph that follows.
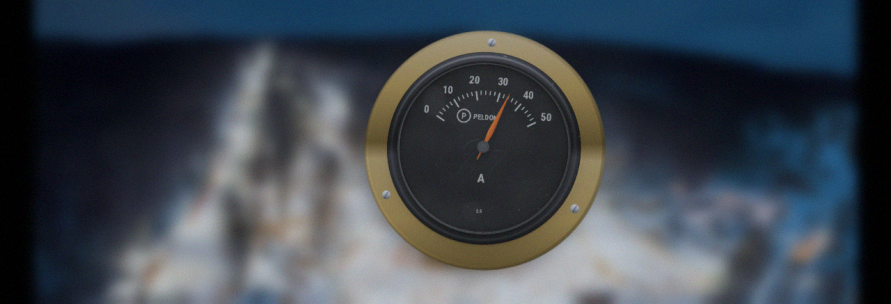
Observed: 34 A
